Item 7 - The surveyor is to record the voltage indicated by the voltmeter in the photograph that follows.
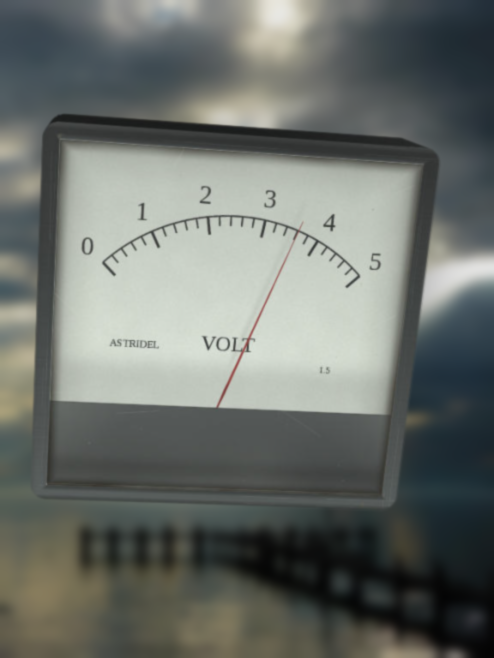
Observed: 3.6 V
